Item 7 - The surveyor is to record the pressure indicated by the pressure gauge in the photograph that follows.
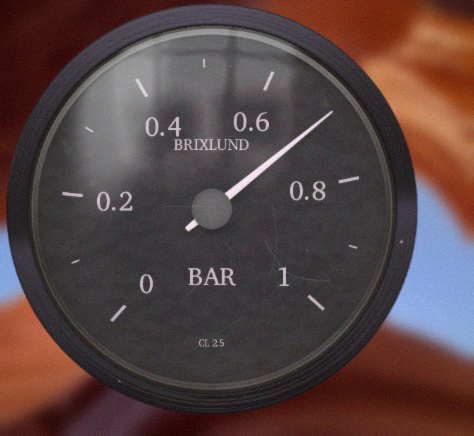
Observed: 0.7 bar
